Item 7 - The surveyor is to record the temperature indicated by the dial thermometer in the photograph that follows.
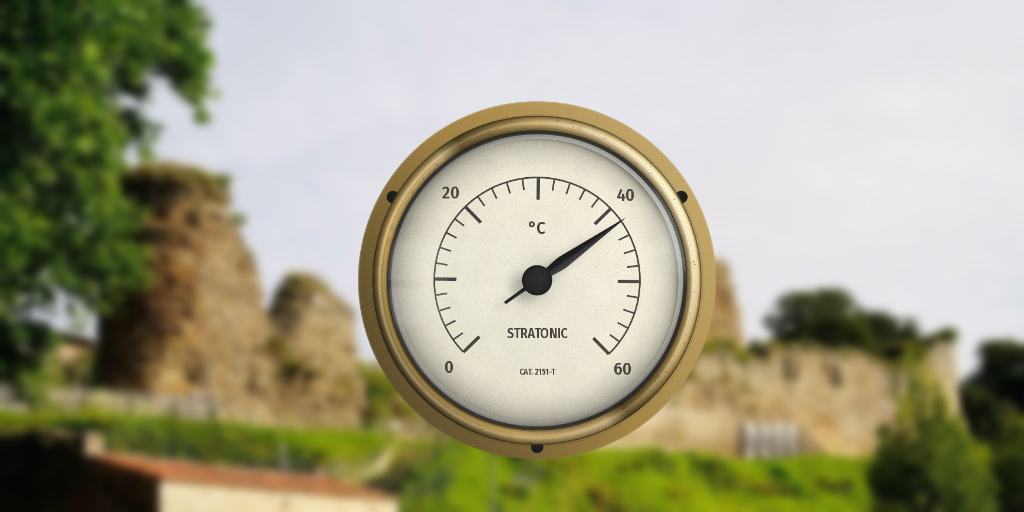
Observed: 42 °C
